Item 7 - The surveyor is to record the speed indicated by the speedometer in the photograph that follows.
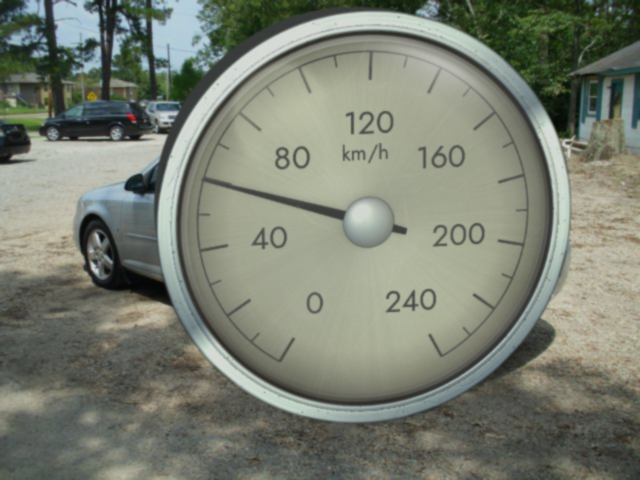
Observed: 60 km/h
